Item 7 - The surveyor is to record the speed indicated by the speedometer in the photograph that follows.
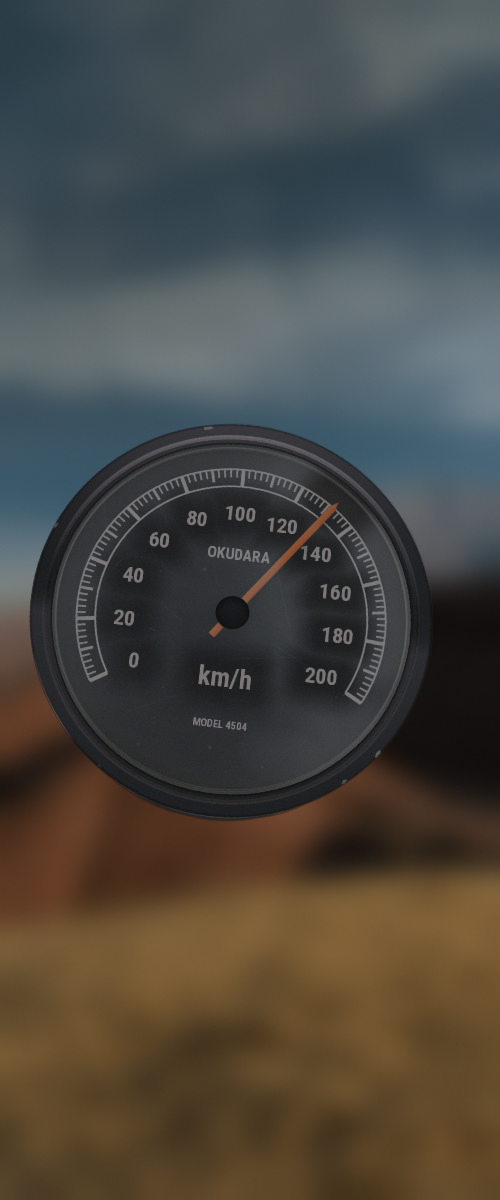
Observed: 132 km/h
